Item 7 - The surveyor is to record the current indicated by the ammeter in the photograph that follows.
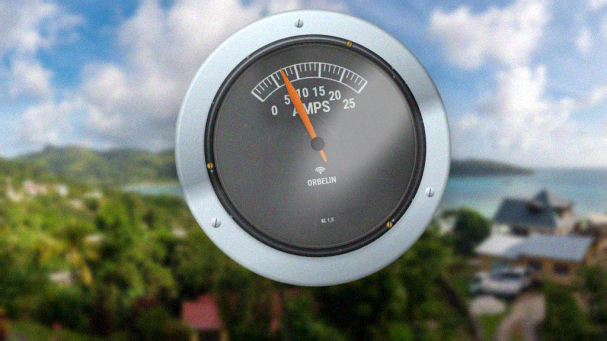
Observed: 7 A
